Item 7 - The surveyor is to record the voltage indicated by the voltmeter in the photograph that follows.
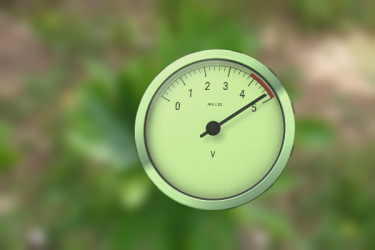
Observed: 4.8 V
